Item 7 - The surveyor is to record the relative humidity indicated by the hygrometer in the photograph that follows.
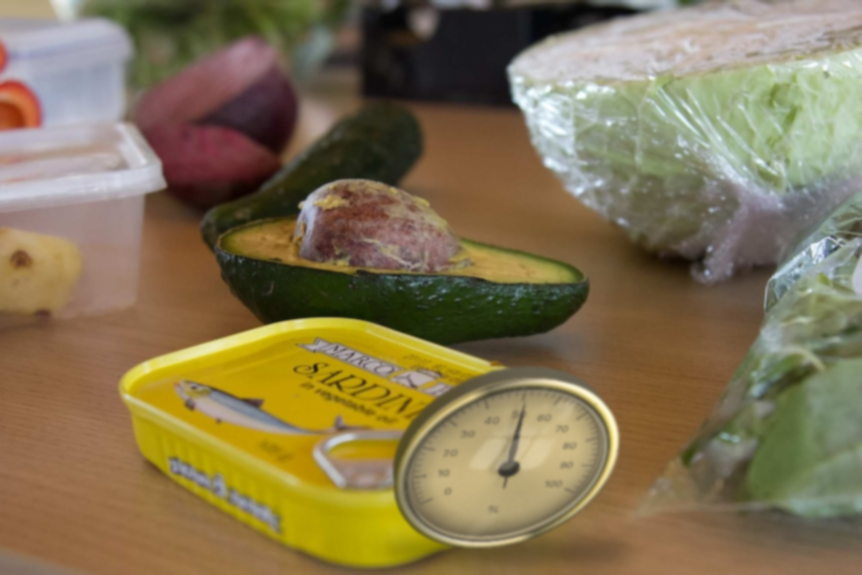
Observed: 50 %
